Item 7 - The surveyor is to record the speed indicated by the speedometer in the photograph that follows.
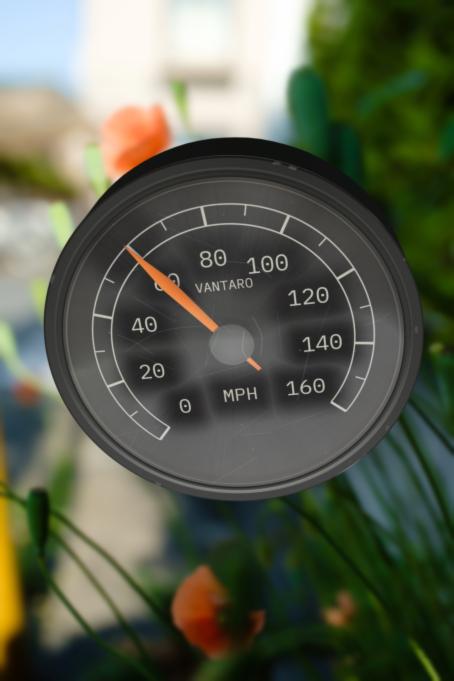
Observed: 60 mph
